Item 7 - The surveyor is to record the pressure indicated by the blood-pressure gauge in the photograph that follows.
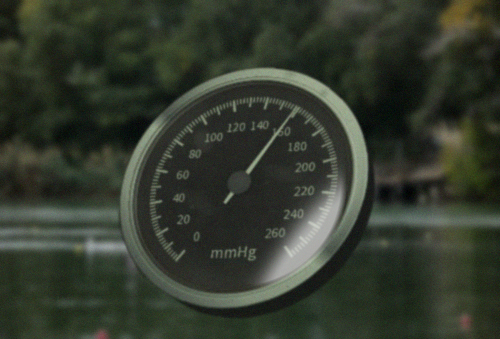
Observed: 160 mmHg
